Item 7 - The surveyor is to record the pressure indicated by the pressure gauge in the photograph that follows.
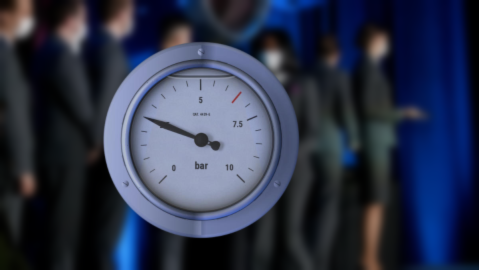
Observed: 2.5 bar
